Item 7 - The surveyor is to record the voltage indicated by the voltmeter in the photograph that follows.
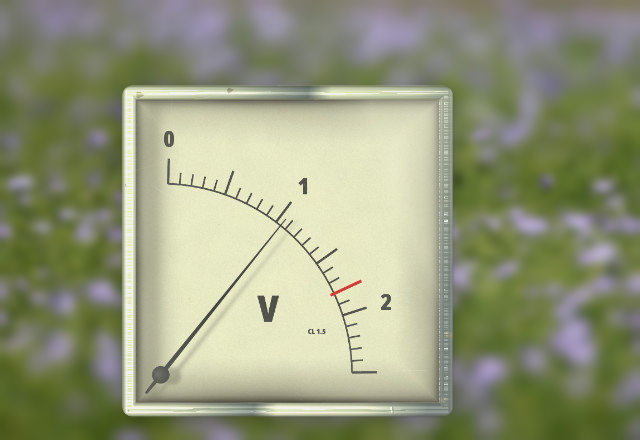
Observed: 1.05 V
